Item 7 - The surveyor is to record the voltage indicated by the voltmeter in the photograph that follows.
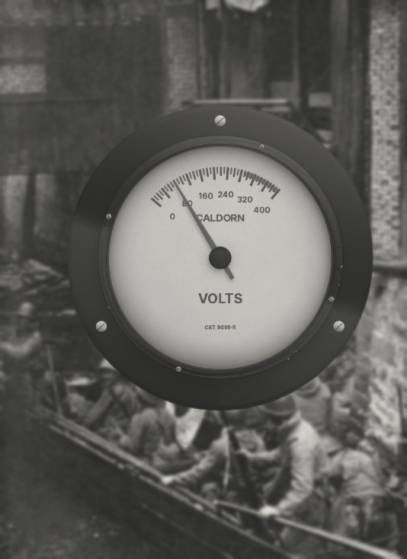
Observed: 80 V
